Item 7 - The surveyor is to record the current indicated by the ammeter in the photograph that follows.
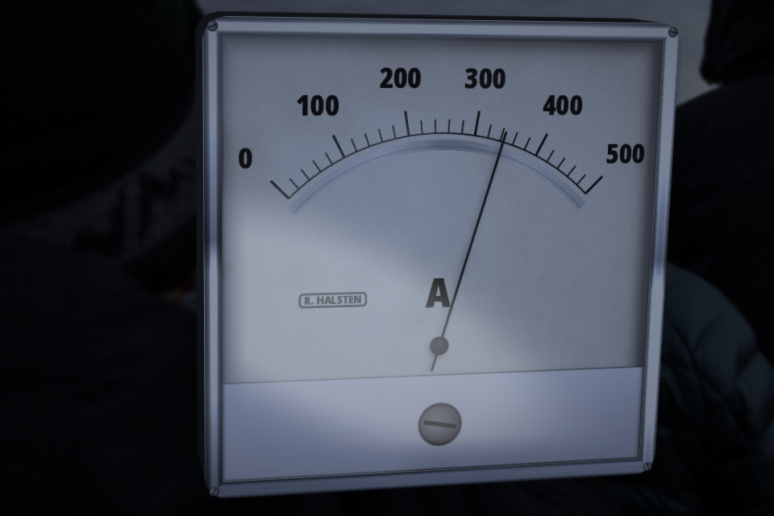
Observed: 340 A
